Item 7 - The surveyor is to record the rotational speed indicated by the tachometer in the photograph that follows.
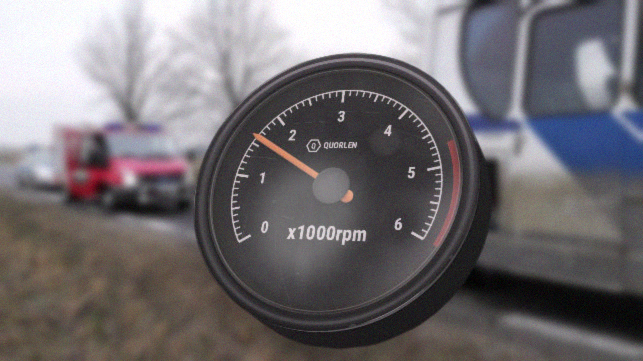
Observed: 1600 rpm
